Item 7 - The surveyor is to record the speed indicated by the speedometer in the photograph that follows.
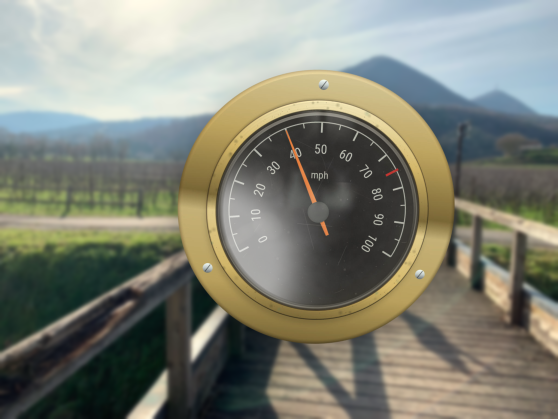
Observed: 40 mph
